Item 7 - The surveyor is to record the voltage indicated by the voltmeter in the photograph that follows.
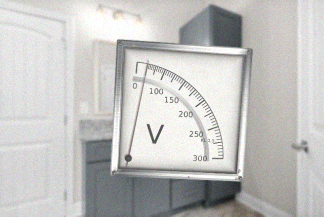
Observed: 50 V
